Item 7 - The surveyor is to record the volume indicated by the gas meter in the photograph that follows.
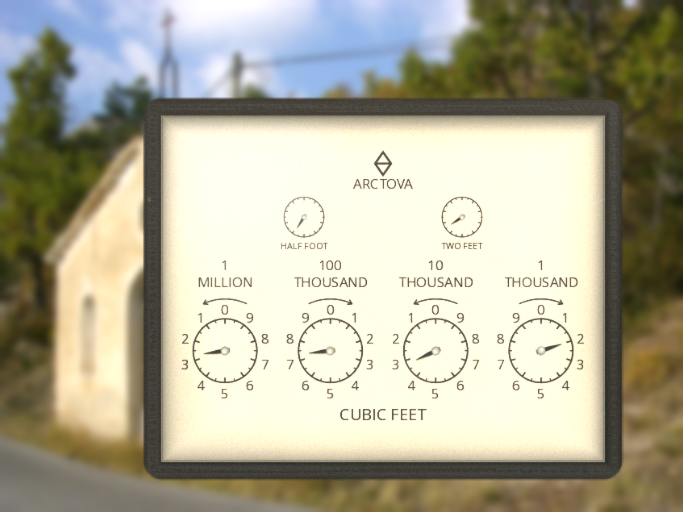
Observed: 273200 ft³
